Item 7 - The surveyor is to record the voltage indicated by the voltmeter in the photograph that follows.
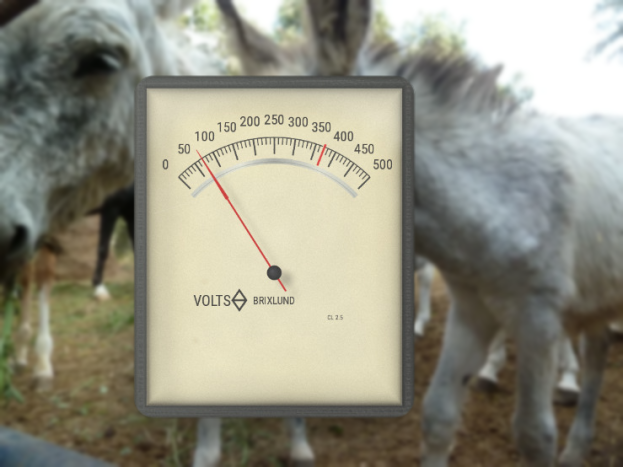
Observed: 70 V
